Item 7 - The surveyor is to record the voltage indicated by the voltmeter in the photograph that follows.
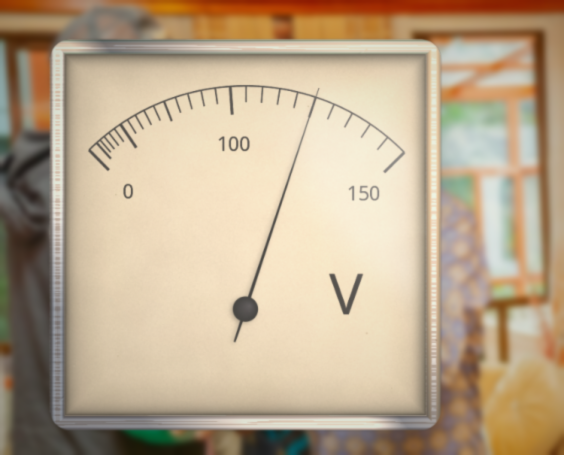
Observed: 125 V
